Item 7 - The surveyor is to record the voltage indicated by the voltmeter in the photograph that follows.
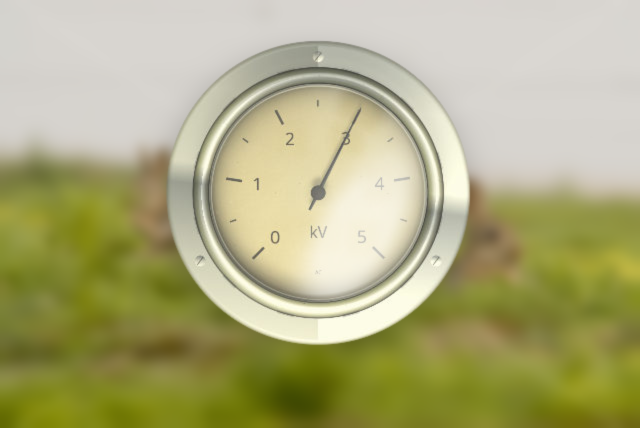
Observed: 3 kV
